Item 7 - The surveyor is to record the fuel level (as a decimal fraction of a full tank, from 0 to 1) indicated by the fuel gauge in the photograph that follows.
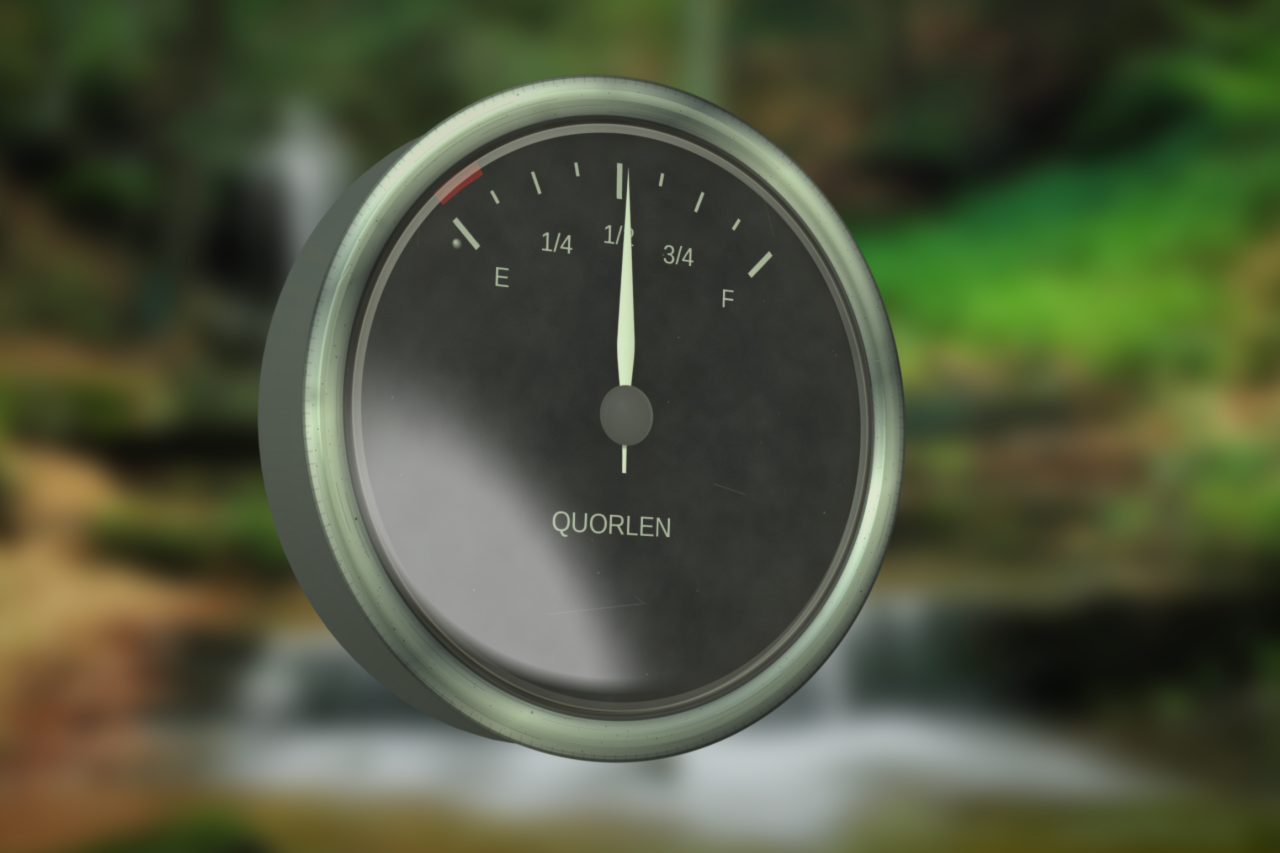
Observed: 0.5
